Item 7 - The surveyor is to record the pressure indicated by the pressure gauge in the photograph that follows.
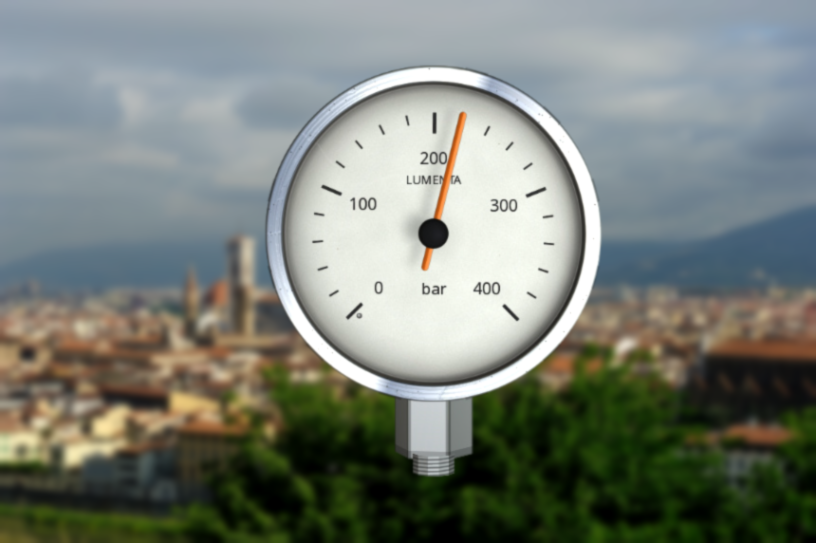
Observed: 220 bar
